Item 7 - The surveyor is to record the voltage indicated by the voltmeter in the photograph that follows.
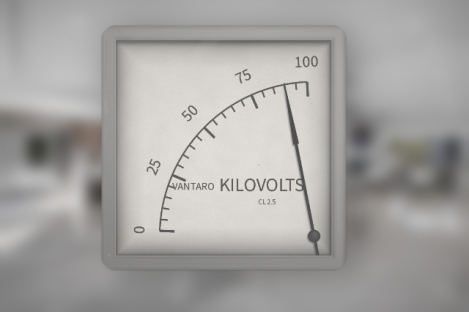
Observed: 90 kV
